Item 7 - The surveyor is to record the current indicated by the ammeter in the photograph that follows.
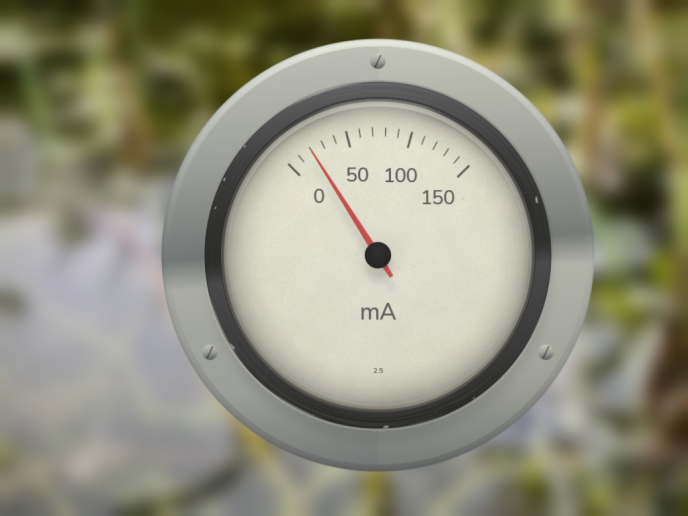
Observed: 20 mA
